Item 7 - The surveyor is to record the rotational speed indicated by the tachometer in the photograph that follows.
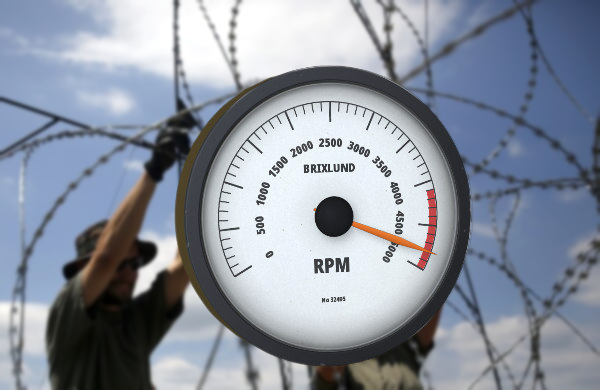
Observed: 4800 rpm
